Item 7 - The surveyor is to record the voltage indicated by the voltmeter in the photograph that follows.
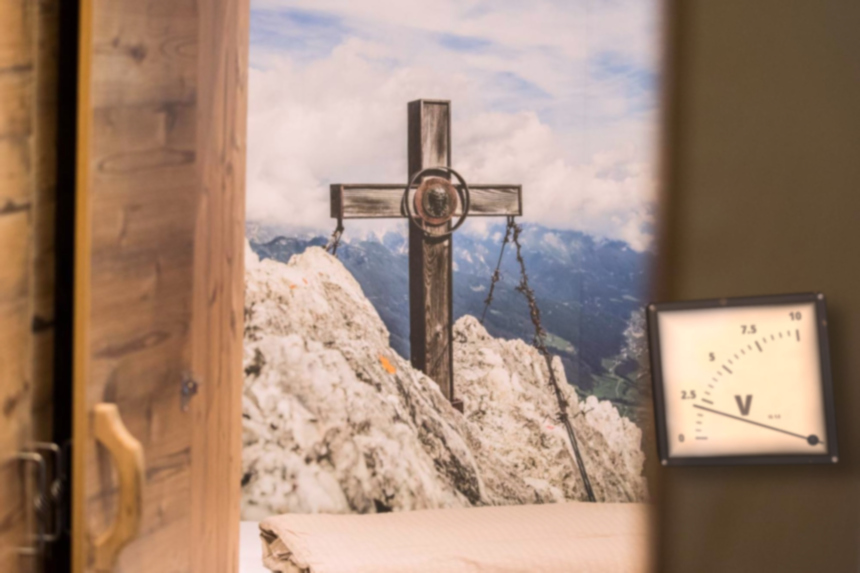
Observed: 2 V
